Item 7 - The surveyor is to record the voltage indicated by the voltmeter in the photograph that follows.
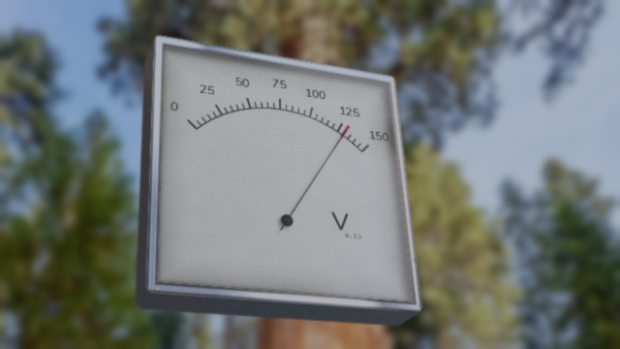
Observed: 130 V
